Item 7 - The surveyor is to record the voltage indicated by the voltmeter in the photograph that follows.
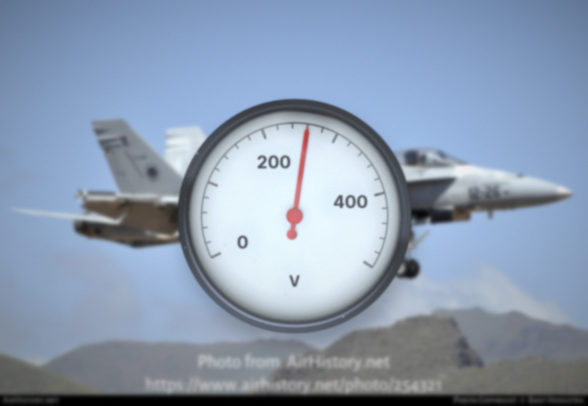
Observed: 260 V
